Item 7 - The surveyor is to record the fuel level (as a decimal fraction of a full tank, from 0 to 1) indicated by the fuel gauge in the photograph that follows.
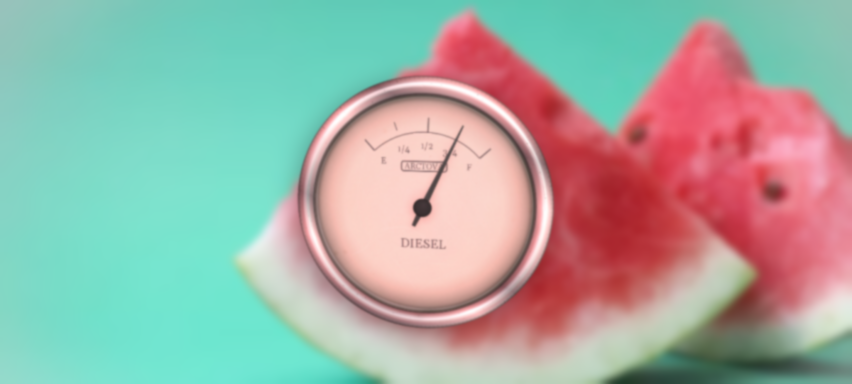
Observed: 0.75
